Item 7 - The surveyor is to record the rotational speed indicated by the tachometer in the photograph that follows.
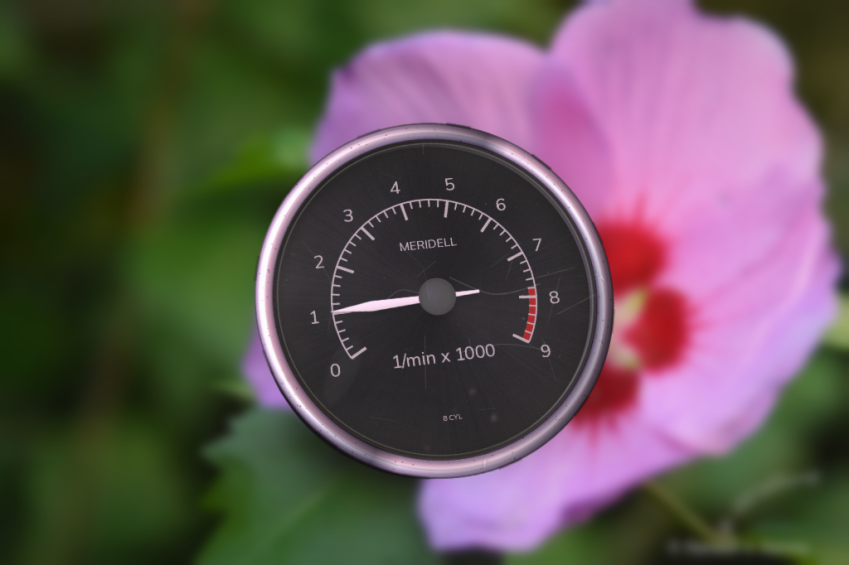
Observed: 1000 rpm
